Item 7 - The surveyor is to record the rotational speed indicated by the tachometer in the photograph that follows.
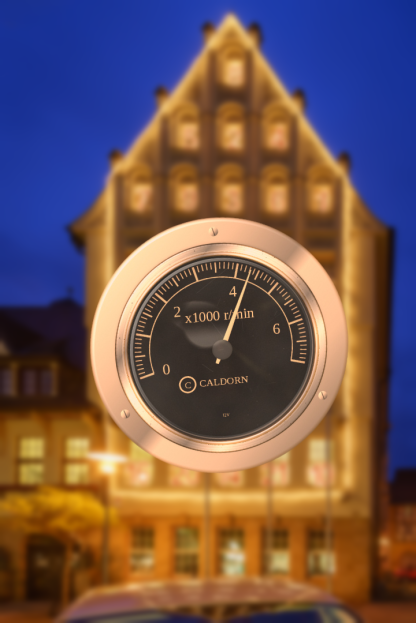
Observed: 4300 rpm
